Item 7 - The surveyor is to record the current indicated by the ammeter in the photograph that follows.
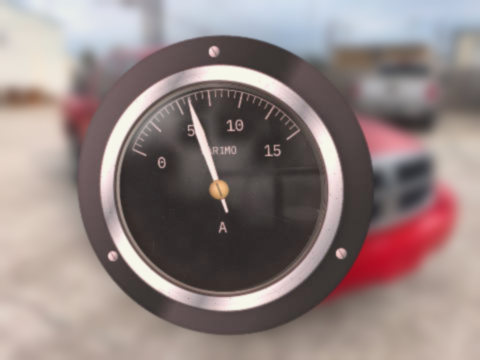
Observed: 6 A
